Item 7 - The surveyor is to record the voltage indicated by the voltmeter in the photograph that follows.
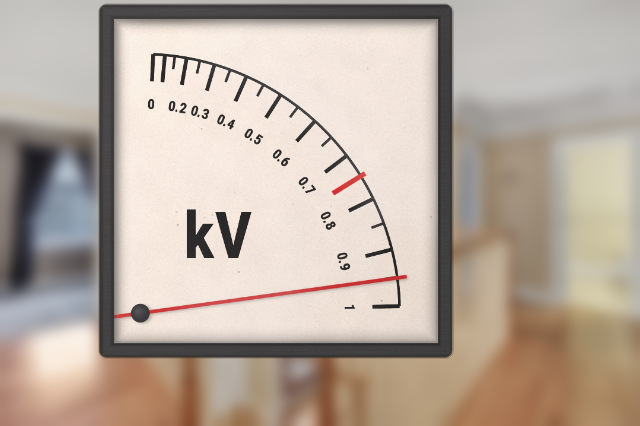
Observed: 0.95 kV
